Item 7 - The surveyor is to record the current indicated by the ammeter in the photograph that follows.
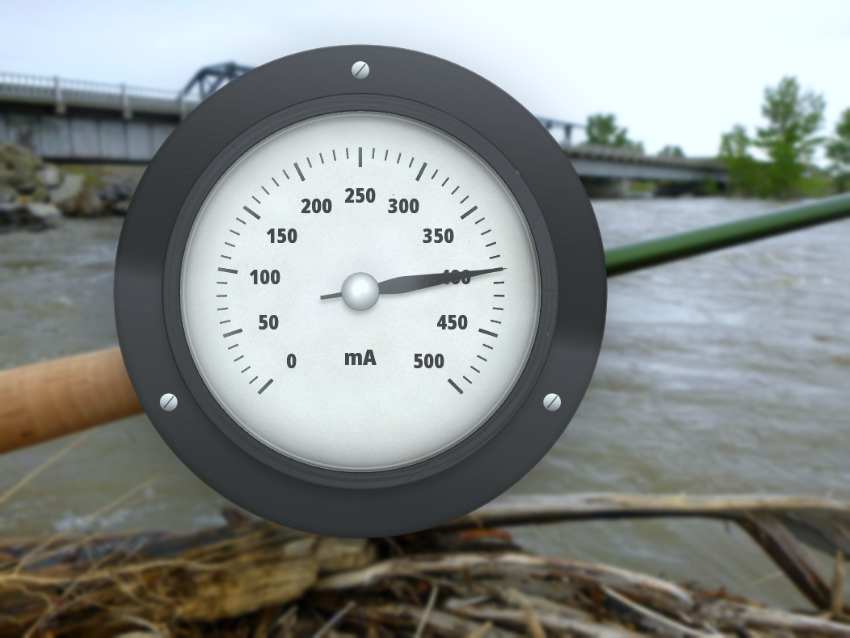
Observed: 400 mA
